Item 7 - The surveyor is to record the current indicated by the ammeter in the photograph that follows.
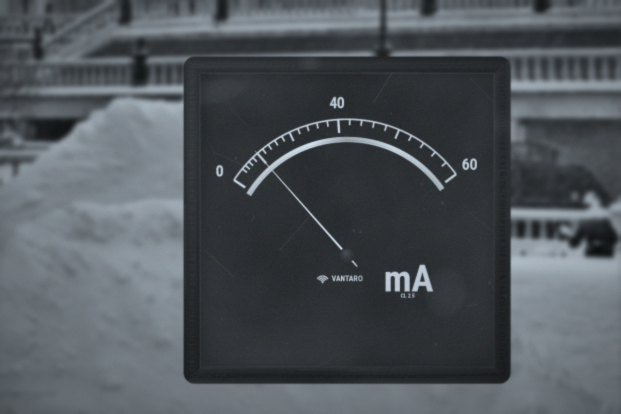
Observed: 20 mA
